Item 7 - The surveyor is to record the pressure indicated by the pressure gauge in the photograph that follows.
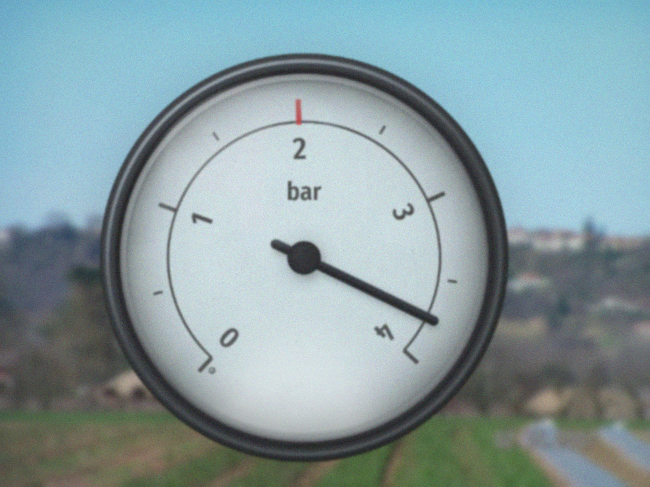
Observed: 3.75 bar
